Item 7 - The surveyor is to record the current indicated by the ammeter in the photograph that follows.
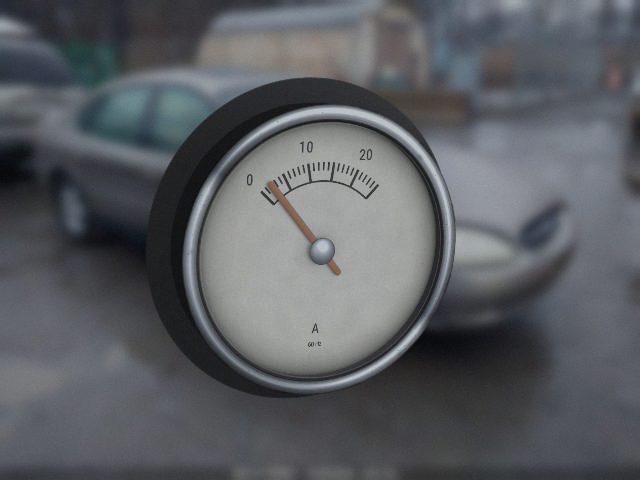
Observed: 2 A
